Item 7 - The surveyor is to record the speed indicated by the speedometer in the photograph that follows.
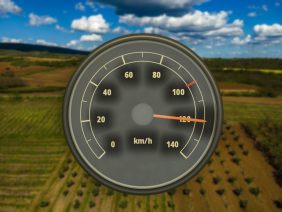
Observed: 120 km/h
